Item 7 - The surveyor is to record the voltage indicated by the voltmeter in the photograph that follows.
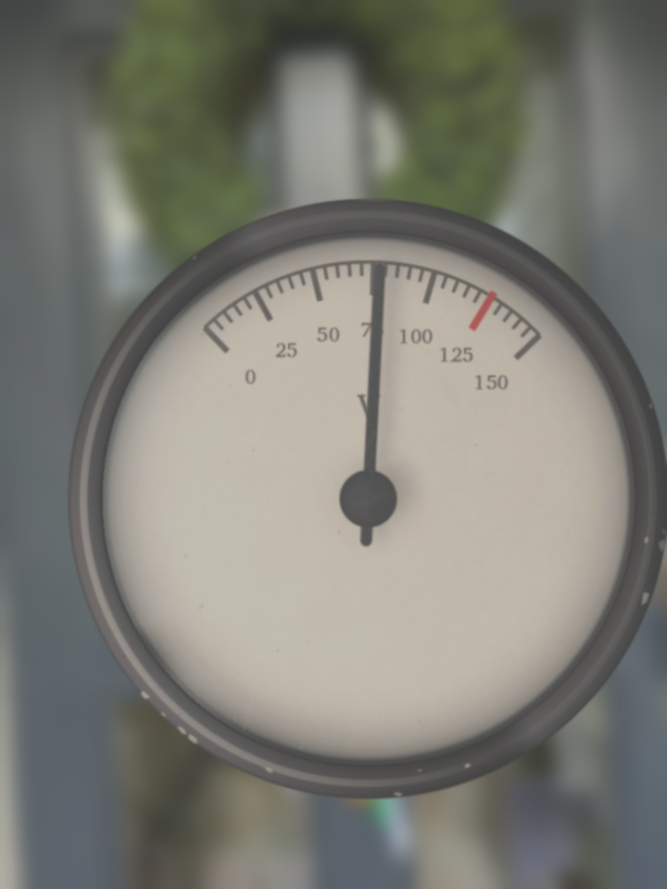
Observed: 77.5 V
